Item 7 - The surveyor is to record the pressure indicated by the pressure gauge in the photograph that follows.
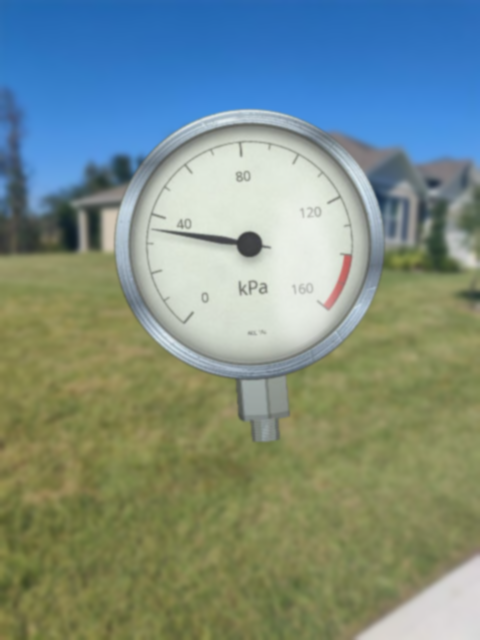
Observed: 35 kPa
